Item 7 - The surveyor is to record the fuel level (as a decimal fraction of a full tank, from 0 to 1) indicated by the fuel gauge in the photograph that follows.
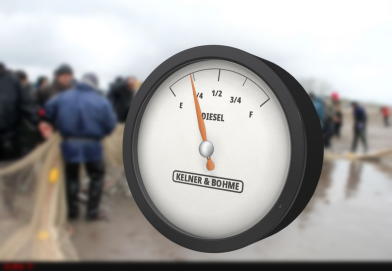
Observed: 0.25
